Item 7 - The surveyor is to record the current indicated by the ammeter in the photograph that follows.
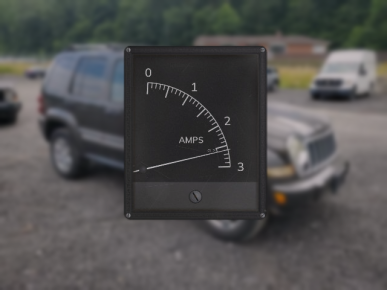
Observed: 2.6 A
